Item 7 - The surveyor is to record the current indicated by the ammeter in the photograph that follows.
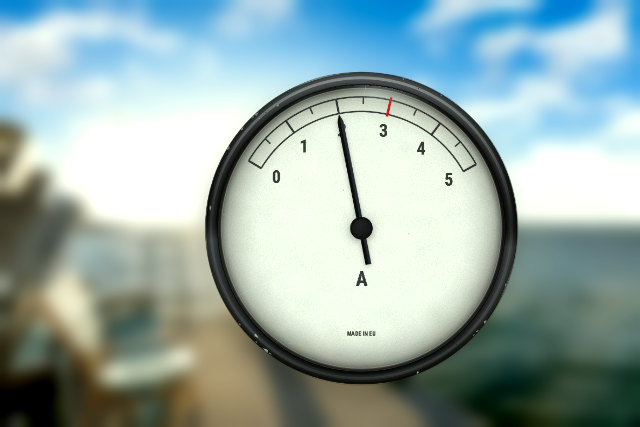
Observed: 2 A
